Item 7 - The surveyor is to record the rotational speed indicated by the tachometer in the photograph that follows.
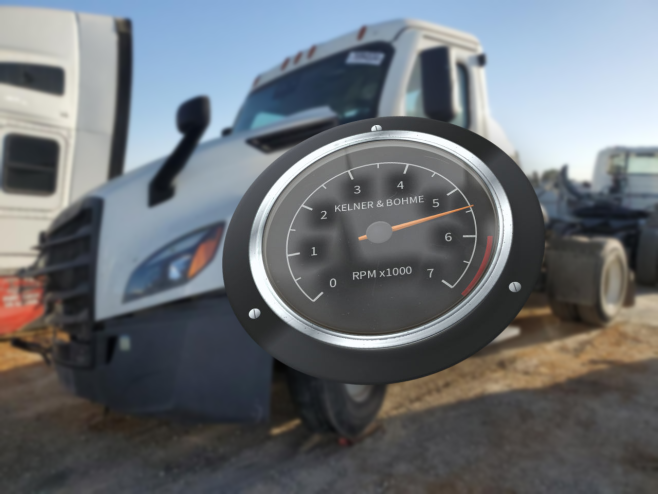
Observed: 5500 rpm
